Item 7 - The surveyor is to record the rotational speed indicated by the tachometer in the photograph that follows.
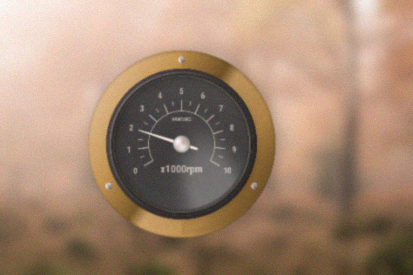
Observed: 2000 rpm
